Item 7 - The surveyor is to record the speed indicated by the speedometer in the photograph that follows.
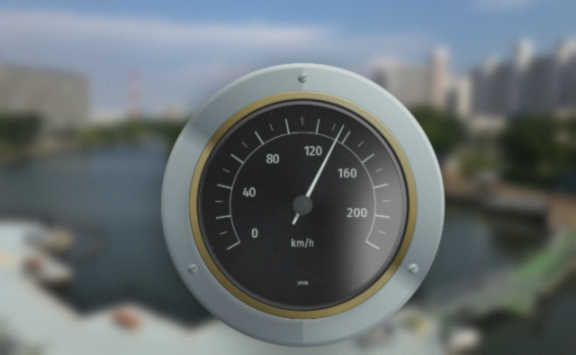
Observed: 135 km/h
